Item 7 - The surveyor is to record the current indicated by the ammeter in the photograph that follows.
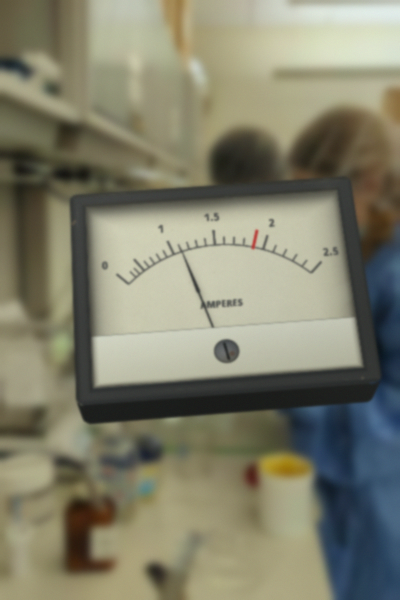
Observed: 1.1 A
